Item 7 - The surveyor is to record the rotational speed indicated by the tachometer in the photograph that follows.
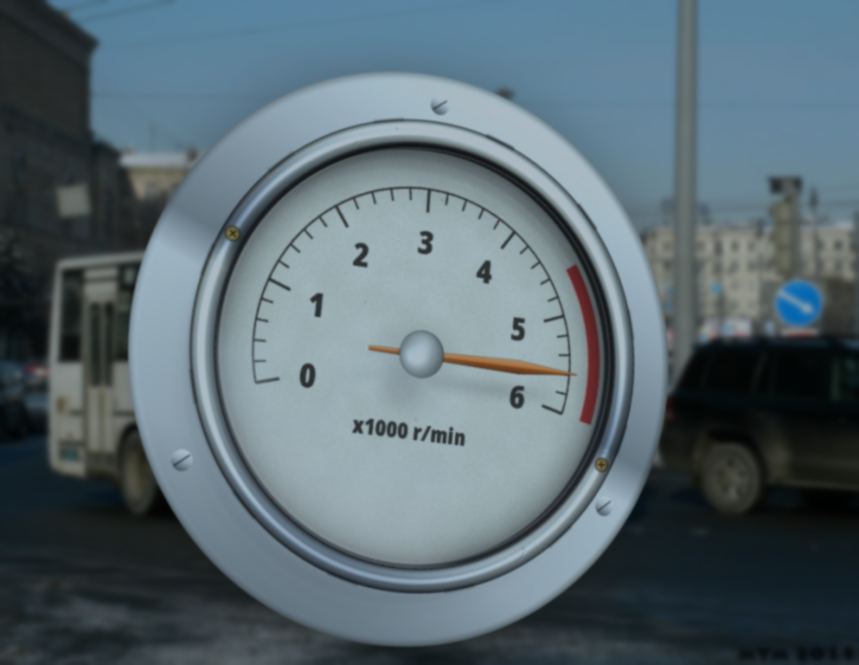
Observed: 5600 rpm
